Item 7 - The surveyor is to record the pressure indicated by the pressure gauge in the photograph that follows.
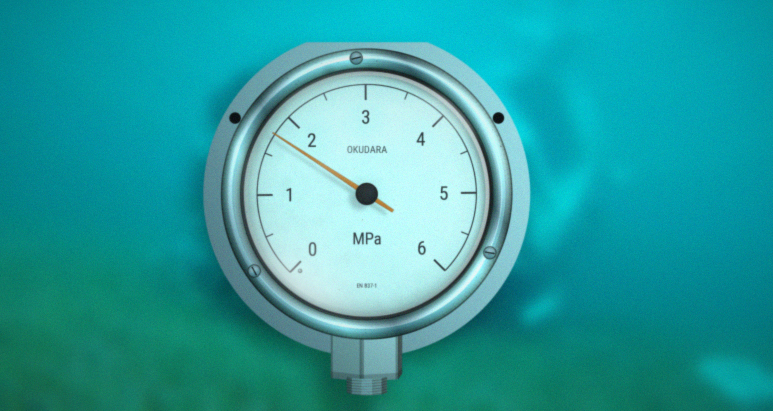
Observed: 1.75 MPa
